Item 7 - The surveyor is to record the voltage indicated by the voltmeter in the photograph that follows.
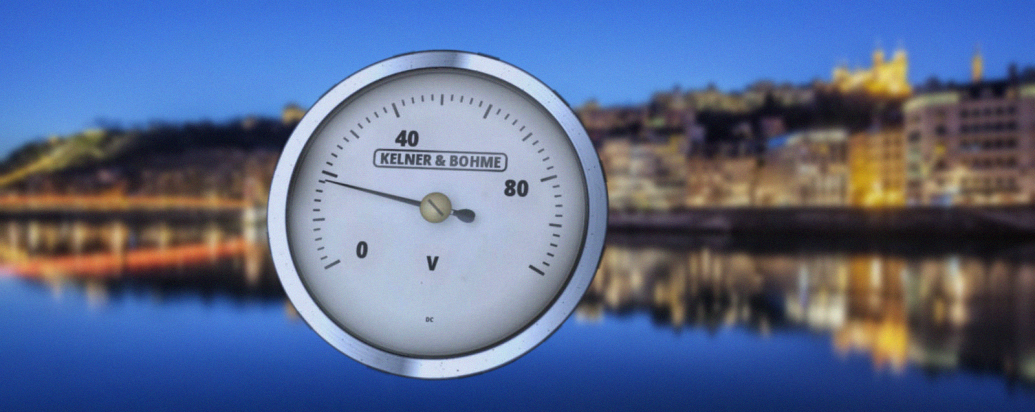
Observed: 18 V
